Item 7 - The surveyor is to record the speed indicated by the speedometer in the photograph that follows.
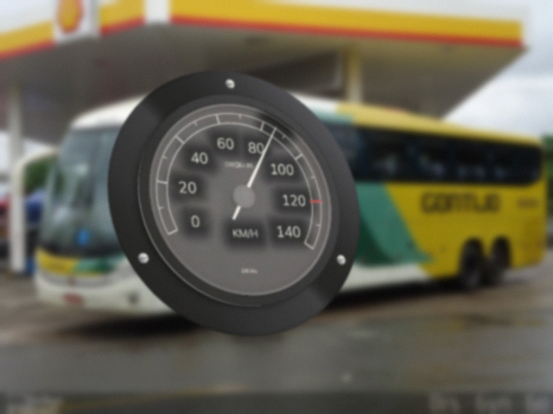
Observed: 85 km/h
